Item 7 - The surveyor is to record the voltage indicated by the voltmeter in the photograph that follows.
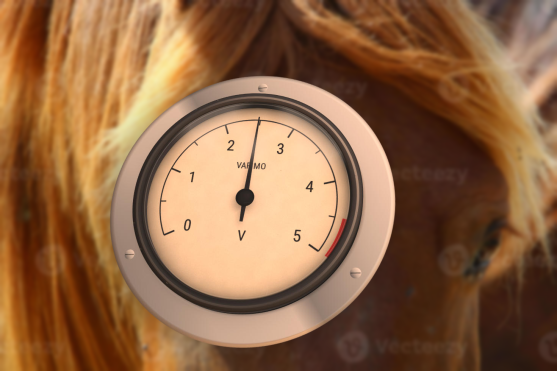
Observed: 2.5 V
